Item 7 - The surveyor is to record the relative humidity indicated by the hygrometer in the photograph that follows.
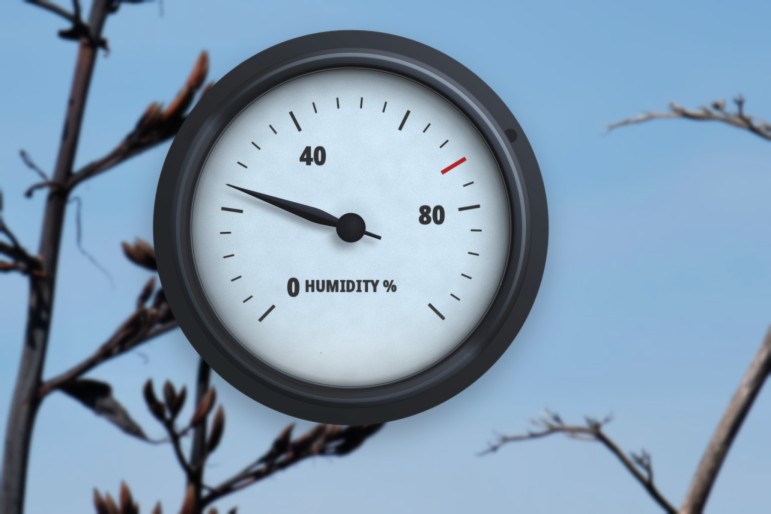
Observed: 24 %
